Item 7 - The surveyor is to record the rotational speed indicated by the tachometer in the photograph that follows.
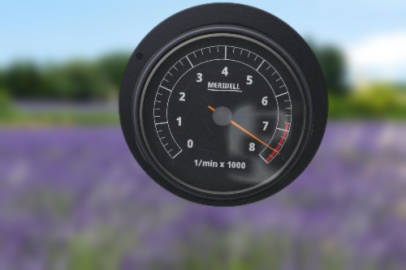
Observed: 7600 rpm
